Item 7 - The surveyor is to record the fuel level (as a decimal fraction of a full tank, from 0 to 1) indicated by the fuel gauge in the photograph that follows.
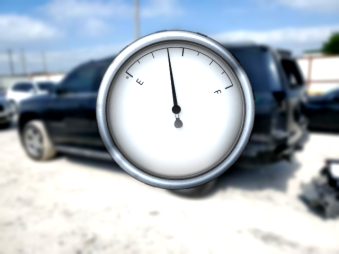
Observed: 0.375
